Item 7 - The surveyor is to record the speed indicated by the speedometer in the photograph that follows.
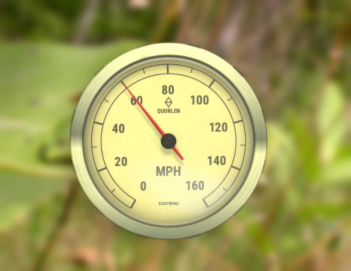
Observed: 60 mph
